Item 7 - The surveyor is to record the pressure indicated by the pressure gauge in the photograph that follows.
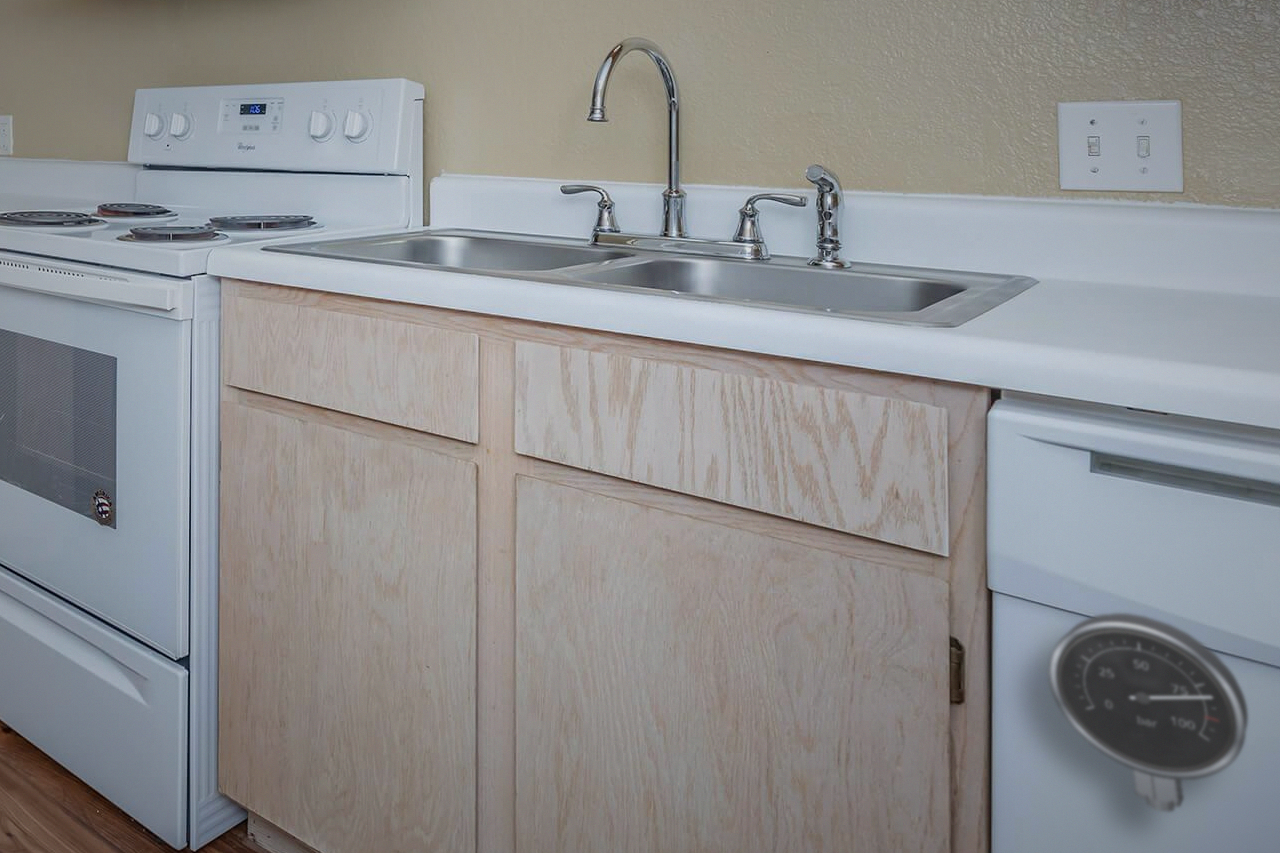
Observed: 80 bar
